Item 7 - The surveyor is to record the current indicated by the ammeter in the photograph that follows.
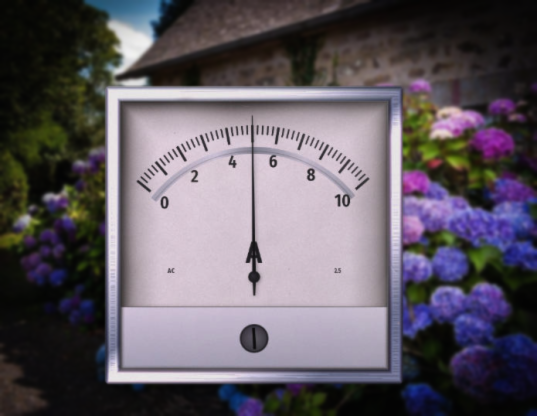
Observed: 5 A
